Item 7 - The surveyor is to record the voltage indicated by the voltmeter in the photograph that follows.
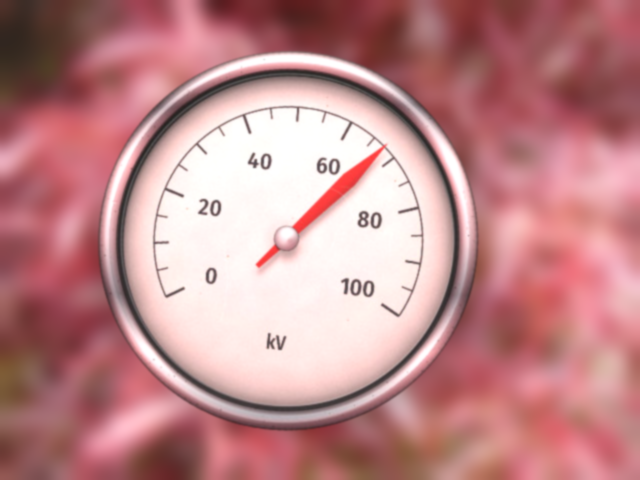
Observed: 67.5 kV
